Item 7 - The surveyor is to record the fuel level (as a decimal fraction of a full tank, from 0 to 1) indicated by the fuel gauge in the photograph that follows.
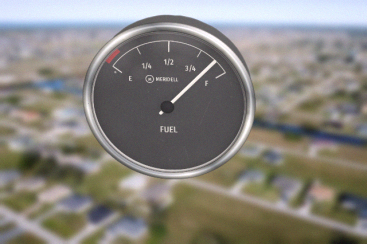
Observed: 0.875
